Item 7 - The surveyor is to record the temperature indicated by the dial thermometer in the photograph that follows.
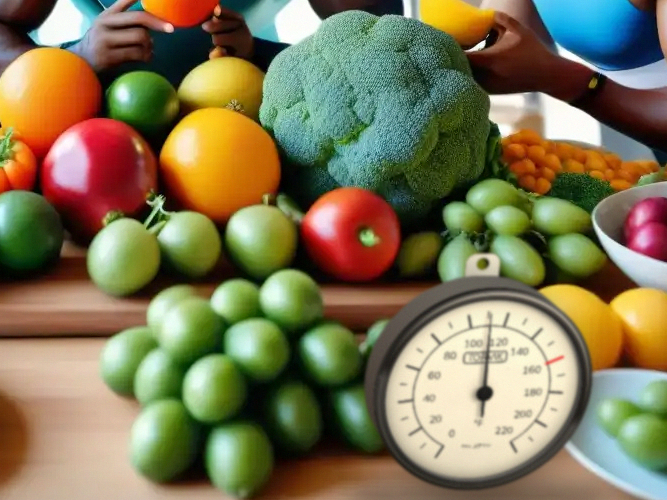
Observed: 110 °F
